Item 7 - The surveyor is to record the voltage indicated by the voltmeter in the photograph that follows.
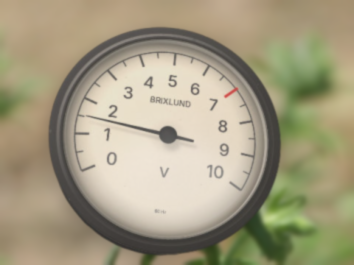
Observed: 1.5 V
